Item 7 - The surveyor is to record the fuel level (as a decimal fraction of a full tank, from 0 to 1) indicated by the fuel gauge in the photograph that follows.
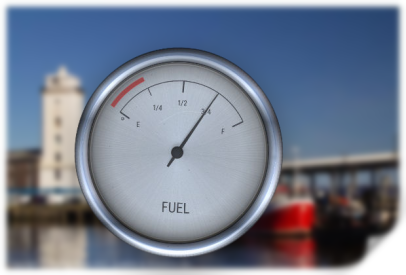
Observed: 0.75
